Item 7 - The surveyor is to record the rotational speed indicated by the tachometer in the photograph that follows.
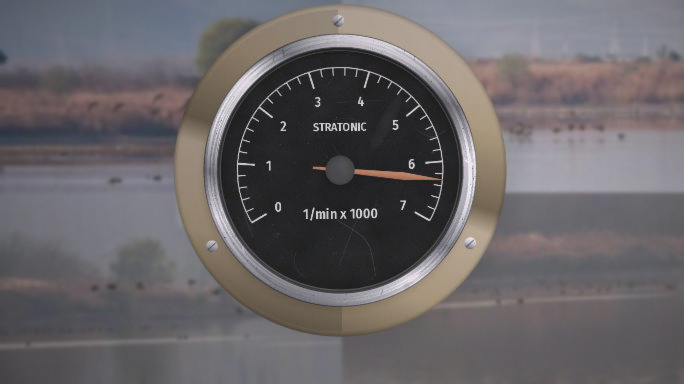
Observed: 6300 rpm
